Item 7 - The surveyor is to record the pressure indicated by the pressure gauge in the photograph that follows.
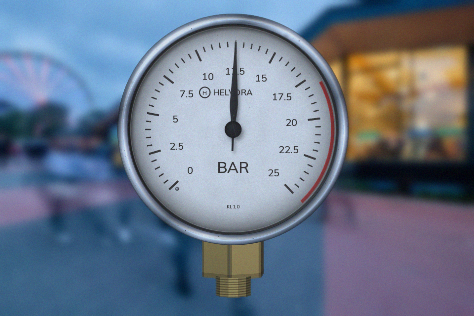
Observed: 12.5 bar
